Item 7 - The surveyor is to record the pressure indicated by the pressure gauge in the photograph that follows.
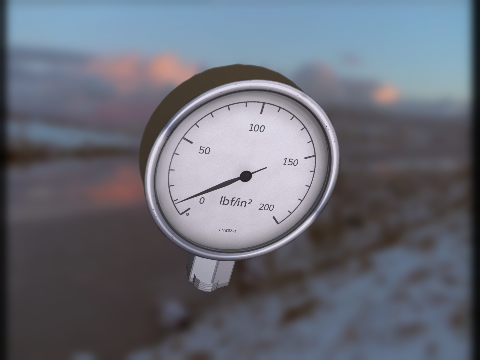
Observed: 10 psi
